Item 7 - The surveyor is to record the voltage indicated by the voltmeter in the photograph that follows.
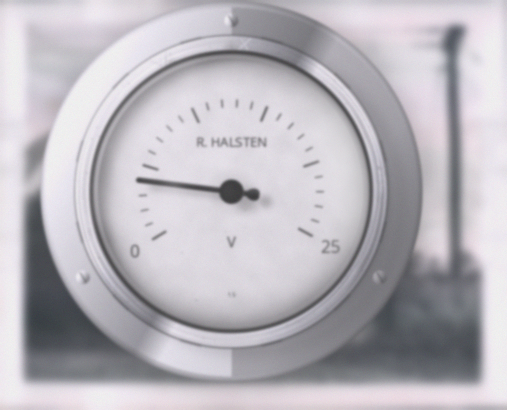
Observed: 4 V
